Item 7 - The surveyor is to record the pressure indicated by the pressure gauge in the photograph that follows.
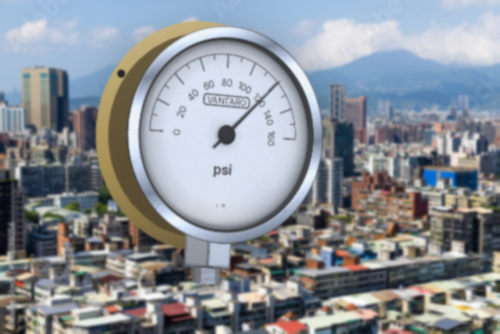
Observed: 120 psi
